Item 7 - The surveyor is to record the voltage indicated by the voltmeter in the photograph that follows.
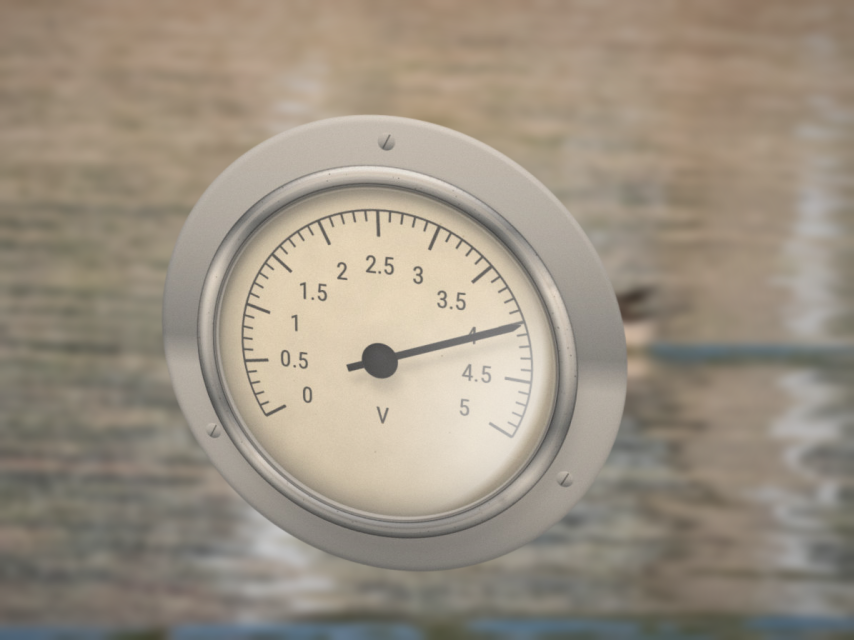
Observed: 4 V
